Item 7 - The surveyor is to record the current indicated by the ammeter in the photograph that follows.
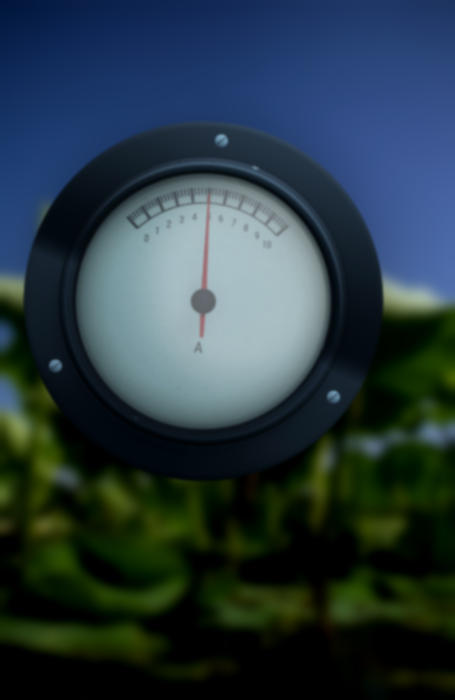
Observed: 5 A
